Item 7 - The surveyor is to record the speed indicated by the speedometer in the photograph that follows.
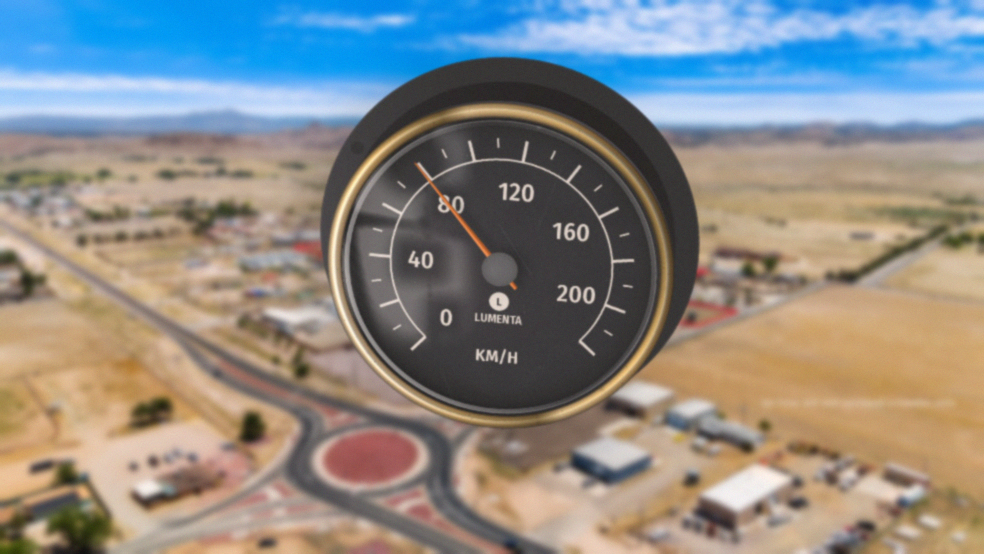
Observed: 80 km/h
